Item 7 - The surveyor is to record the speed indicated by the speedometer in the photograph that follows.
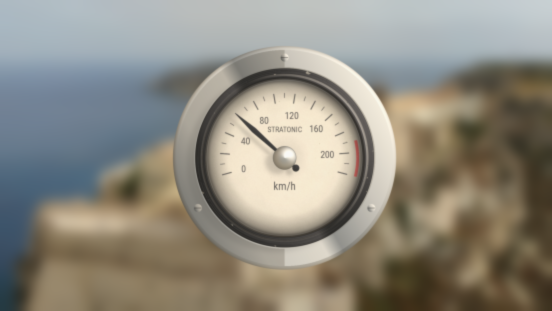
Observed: 60 km/h
